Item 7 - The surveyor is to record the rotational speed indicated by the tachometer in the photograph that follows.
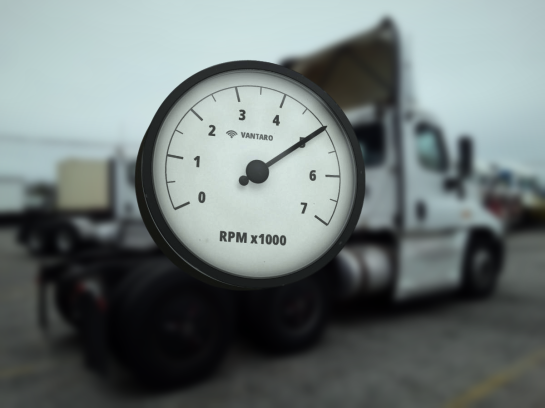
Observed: 5000 rpm
